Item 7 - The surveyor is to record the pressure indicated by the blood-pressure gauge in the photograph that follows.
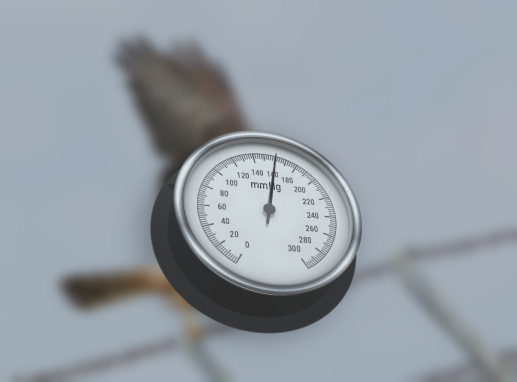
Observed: 160 mmHg
